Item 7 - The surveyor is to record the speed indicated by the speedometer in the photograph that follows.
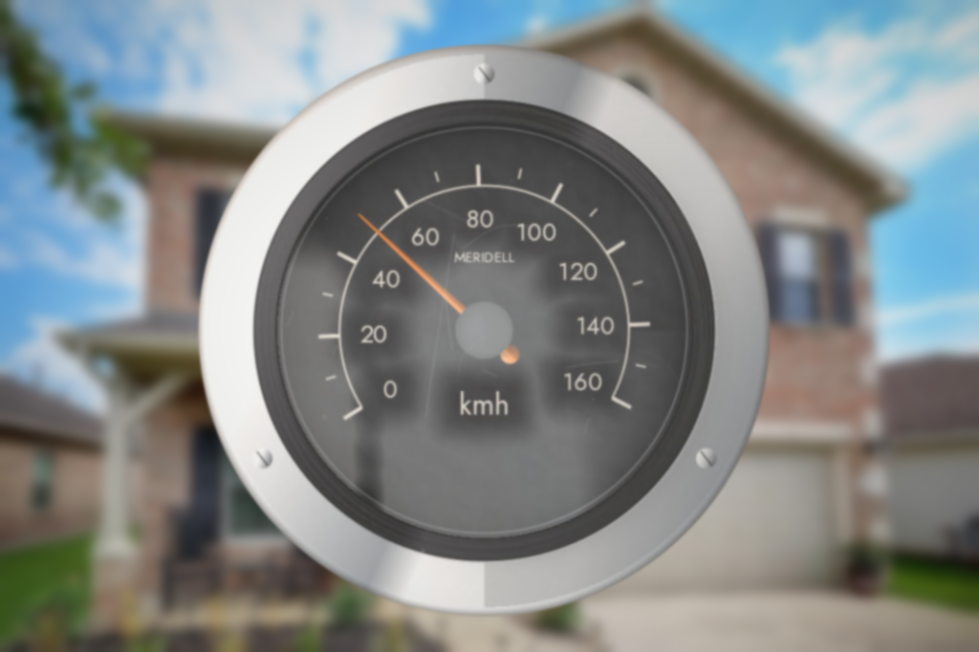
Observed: 50 km/h
